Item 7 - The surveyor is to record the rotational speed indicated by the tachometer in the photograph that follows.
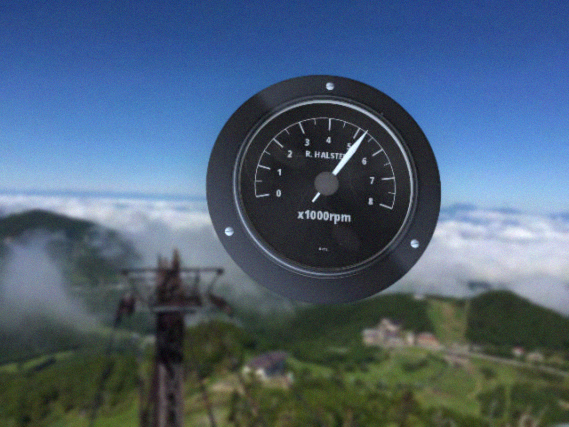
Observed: 5250 rpm
